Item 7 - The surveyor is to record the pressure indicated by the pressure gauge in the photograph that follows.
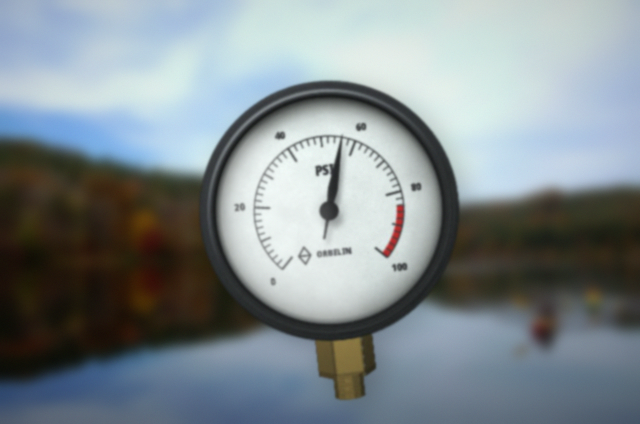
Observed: 56 psi
